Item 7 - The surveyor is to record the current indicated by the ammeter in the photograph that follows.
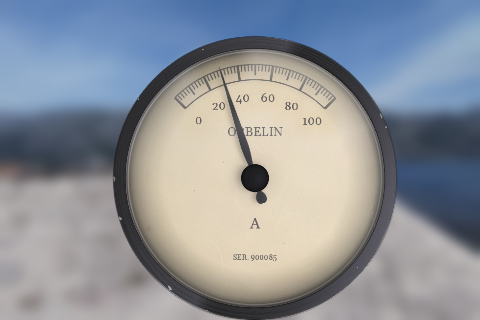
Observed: 30 A
